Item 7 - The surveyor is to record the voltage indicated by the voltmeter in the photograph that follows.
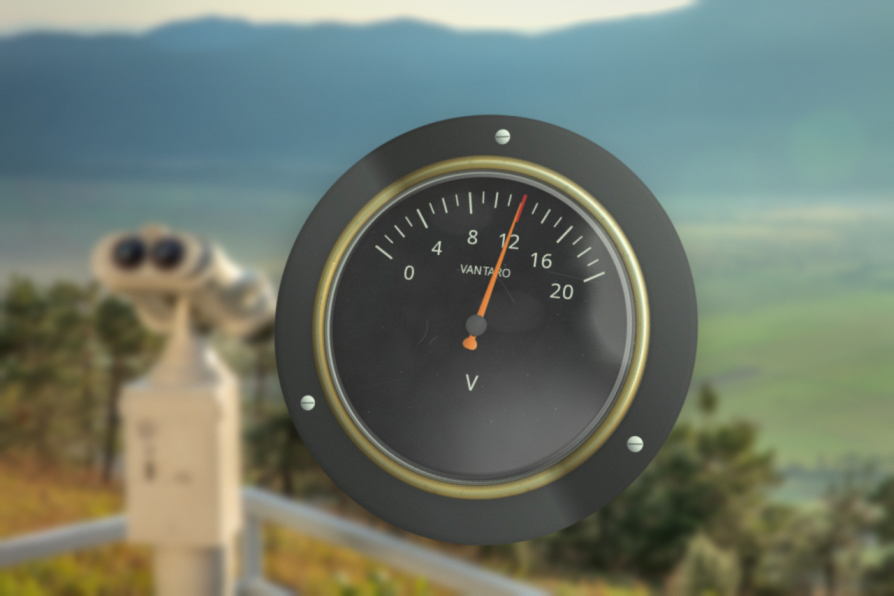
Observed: 12 V
